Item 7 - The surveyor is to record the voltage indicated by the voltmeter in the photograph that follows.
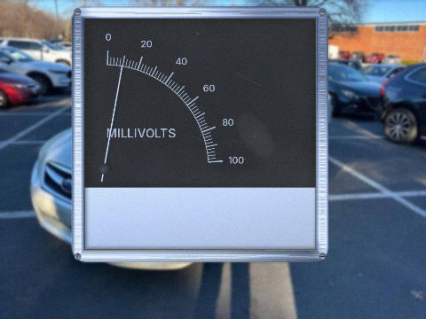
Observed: 10 mV
